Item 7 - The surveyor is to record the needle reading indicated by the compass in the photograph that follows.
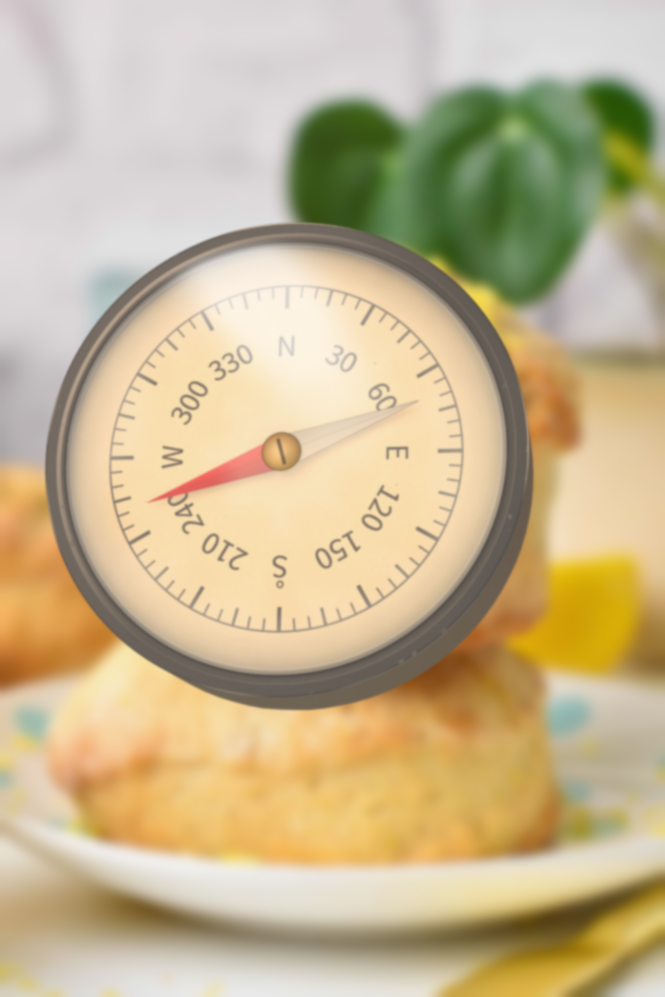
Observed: 250 °
